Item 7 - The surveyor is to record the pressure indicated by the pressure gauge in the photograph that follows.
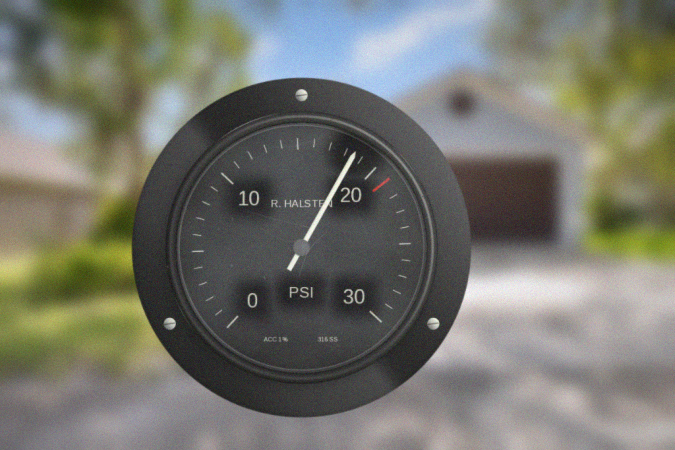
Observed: 18.5 psi
